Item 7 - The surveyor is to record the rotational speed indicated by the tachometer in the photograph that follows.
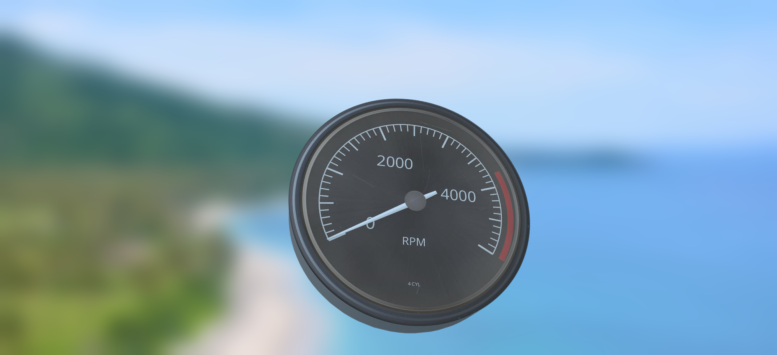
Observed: 0 rpm
